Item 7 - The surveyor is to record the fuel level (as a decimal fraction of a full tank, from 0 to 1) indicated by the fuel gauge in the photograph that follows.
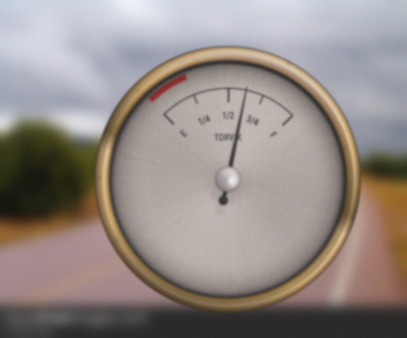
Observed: 0.625
